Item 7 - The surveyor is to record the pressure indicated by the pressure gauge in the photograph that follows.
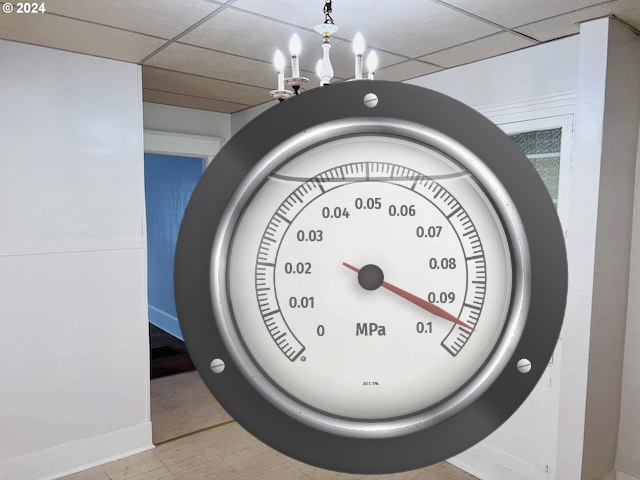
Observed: 0.094 MPa
